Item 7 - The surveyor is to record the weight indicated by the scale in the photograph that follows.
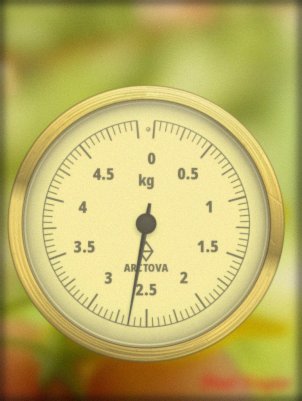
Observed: 2.65 kg
